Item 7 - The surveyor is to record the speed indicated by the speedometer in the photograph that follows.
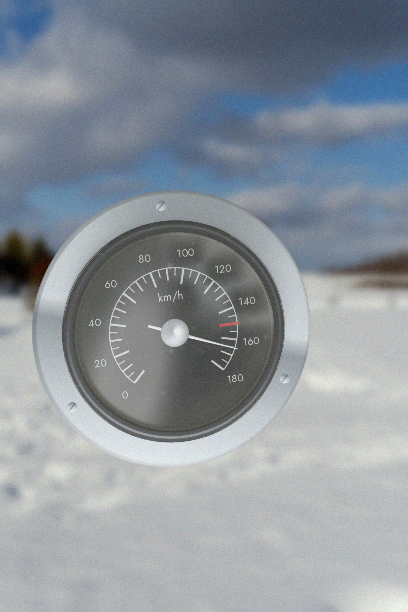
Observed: 165 km/h
